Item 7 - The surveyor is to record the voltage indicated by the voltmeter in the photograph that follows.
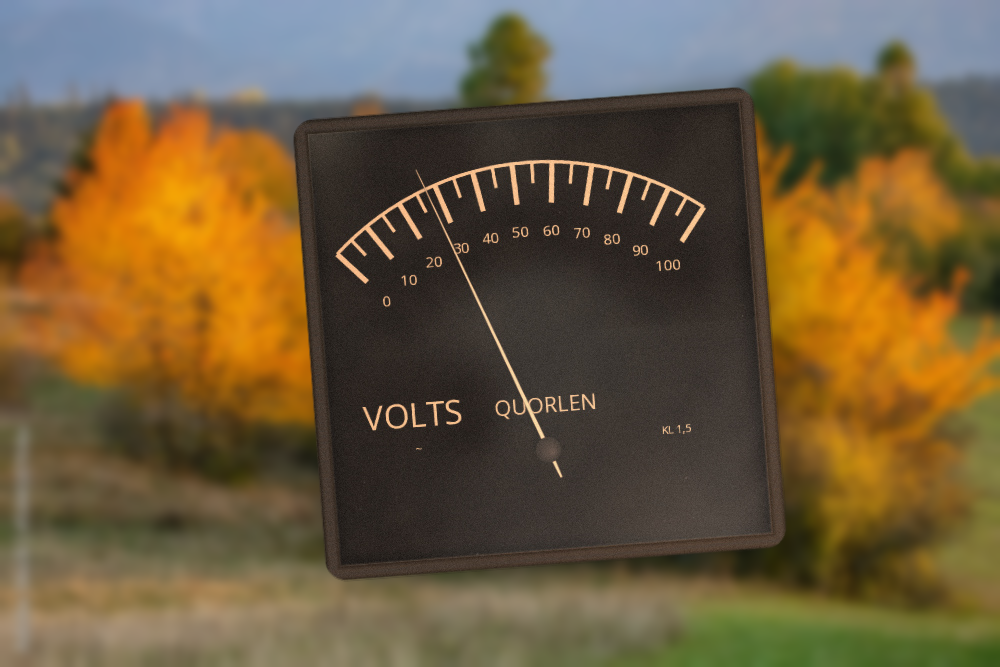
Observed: 27.5 V
